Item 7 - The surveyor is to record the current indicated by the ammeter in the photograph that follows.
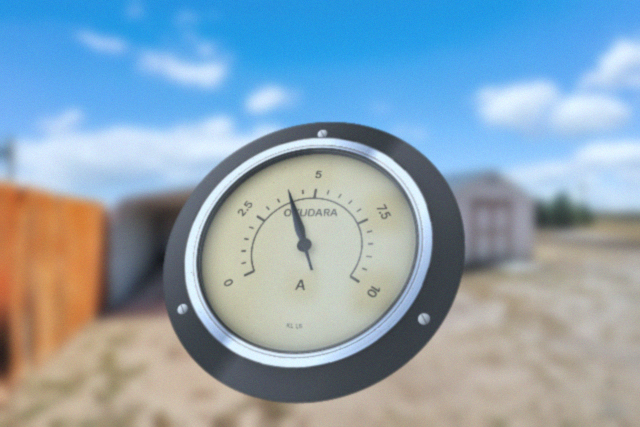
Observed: 4 A
